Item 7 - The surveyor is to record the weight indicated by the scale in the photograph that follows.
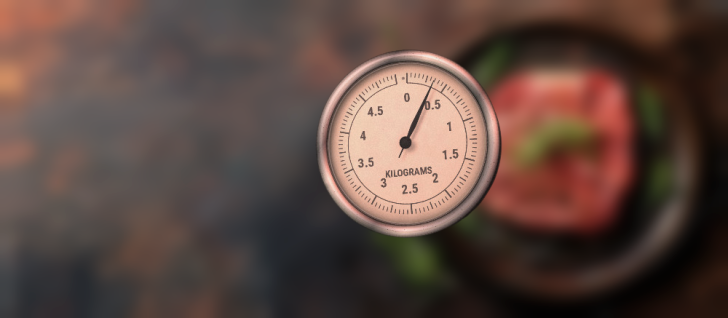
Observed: 0.35 kg
